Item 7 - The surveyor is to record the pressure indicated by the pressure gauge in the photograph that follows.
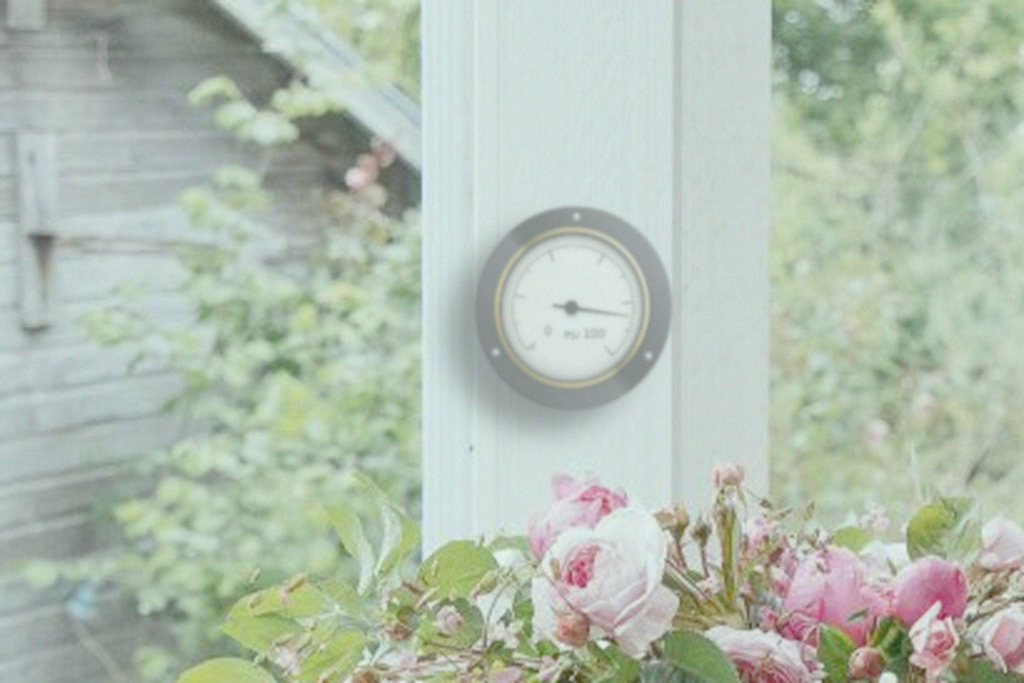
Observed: 85 psi
